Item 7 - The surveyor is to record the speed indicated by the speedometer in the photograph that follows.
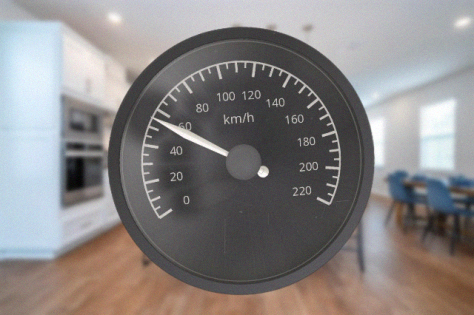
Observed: 55 km/h
